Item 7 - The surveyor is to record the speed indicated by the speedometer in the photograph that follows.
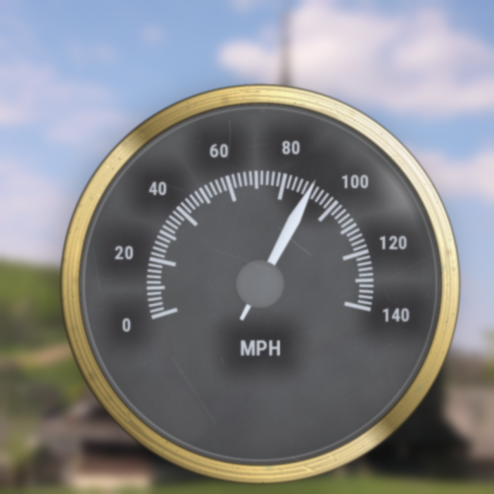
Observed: 90 mph
